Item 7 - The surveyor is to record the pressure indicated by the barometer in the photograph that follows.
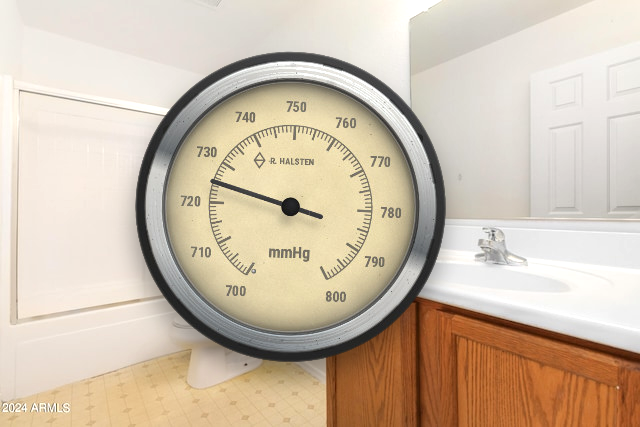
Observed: 725 mmHg
